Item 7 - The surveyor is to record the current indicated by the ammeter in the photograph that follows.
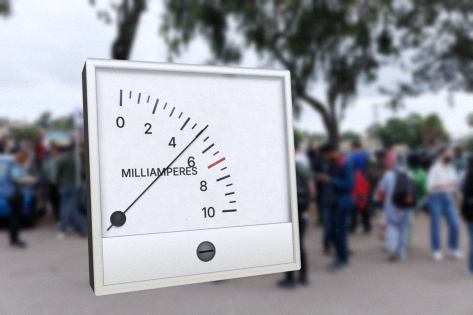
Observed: 5 mA
